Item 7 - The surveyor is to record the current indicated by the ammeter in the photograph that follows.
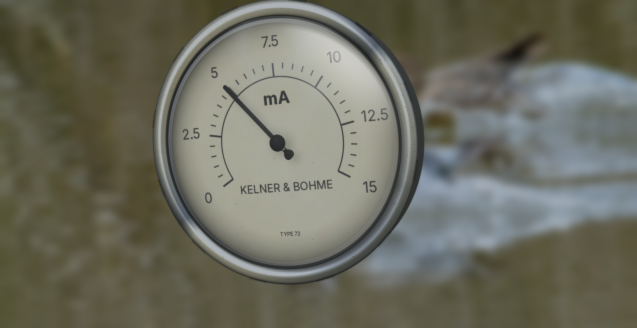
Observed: 5 mA
